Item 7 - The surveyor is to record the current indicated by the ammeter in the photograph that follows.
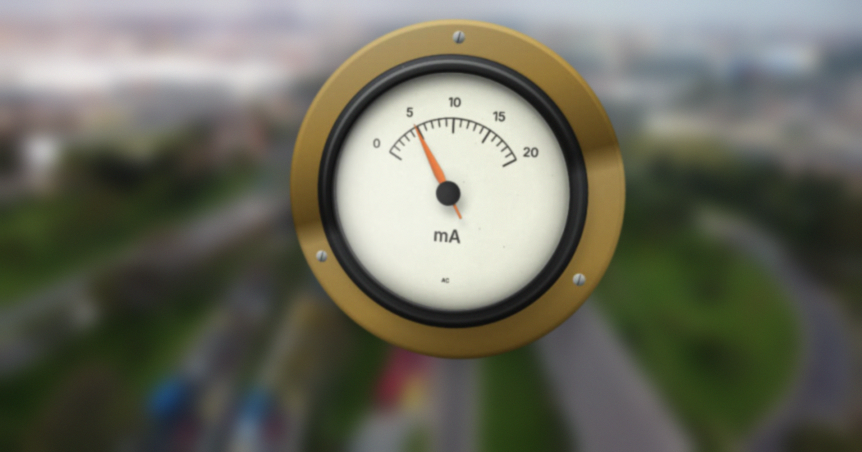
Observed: 5 mA
